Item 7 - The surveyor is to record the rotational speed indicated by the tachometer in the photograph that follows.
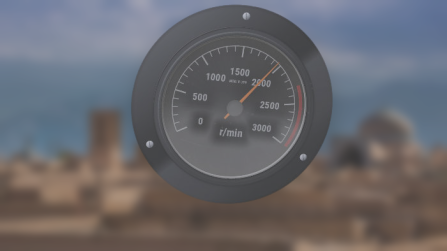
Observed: 1950 rpm
